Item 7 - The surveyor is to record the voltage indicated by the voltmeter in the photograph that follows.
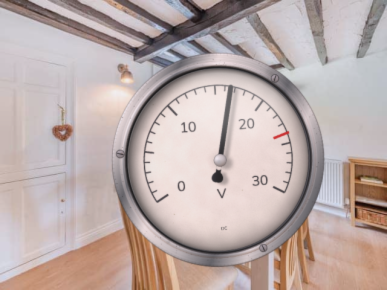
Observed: 16.5 V
